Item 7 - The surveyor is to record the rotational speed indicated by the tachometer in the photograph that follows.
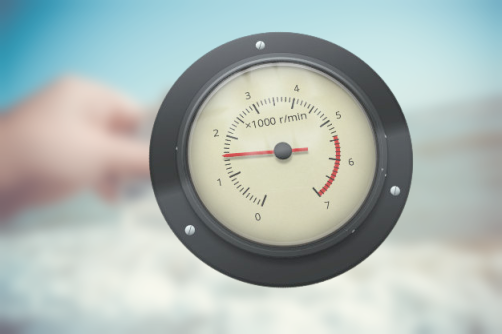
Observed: 1500 rpm
